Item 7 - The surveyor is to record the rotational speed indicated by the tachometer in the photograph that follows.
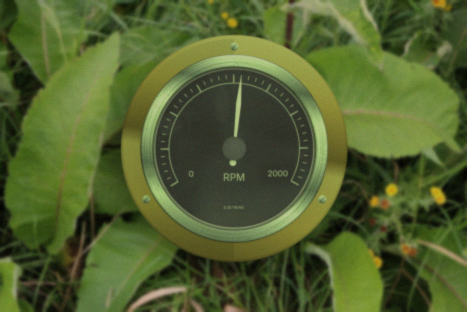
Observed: 1050 rpm
